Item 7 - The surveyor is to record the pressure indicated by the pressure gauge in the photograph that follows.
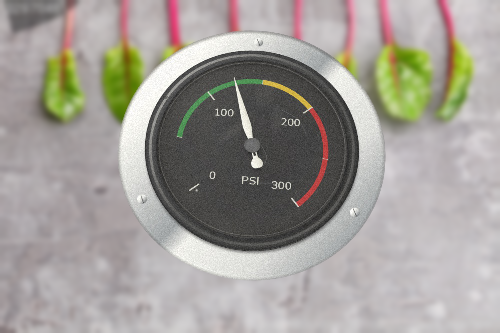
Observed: 125 psi
